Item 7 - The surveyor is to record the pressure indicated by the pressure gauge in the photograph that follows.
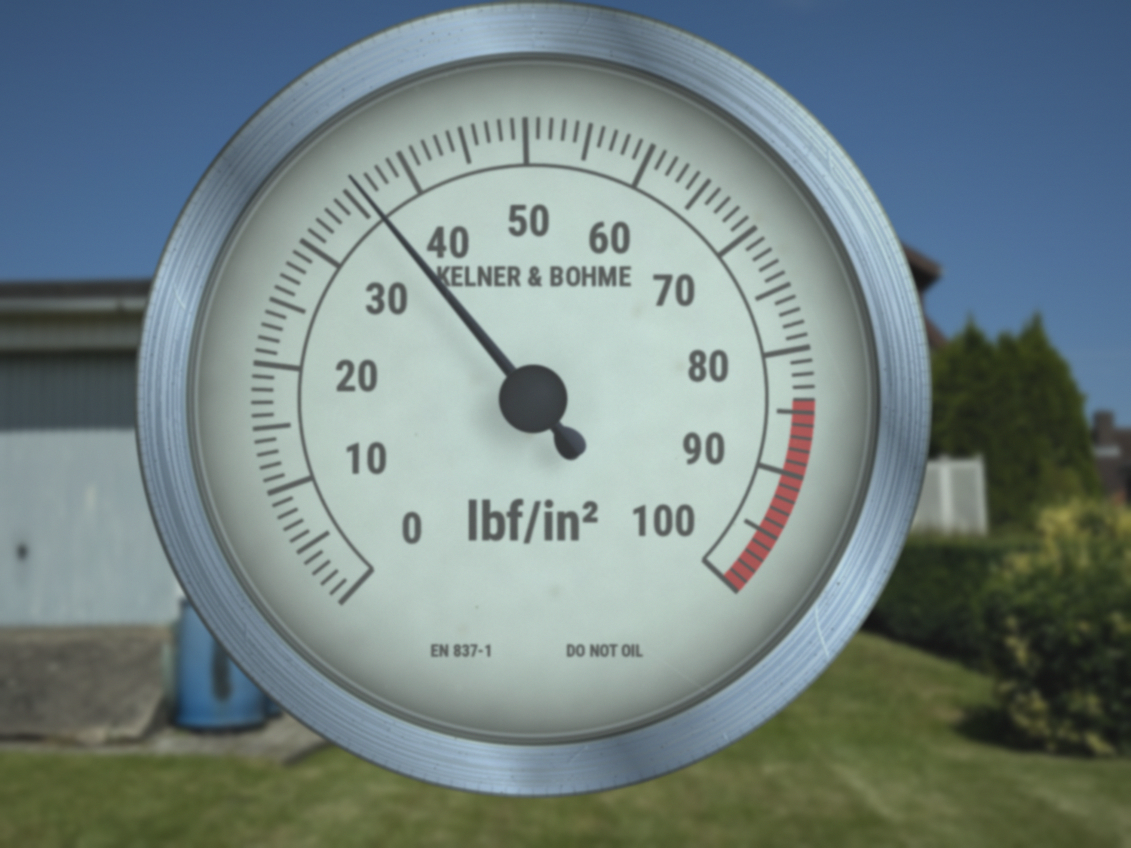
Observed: 36 psi
